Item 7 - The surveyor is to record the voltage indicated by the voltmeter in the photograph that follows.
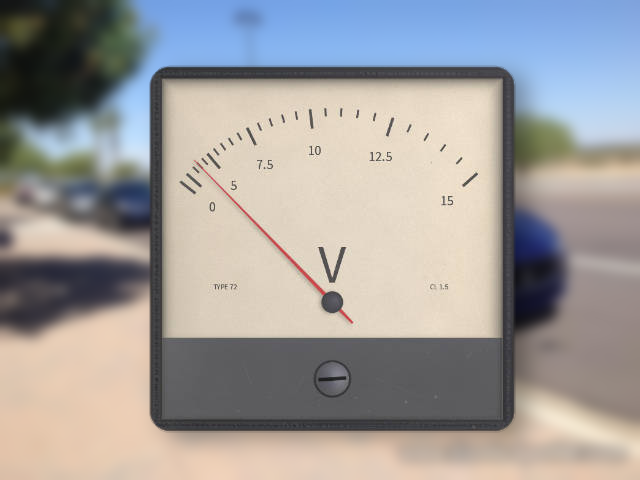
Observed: 4 V
